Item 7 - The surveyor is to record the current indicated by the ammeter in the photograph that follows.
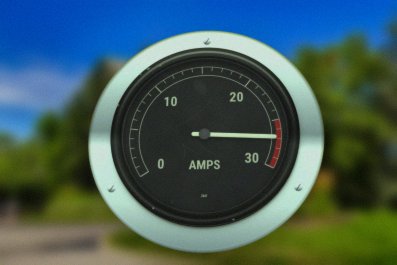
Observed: 27 A
